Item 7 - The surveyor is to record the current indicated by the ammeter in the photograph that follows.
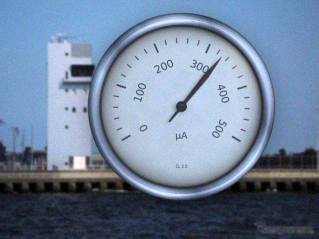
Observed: 330 µA
